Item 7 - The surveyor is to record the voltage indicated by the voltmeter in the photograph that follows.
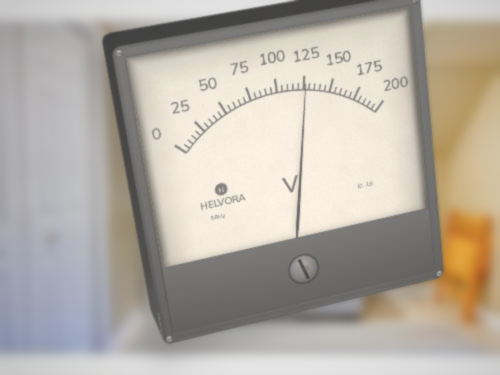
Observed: 125 V
